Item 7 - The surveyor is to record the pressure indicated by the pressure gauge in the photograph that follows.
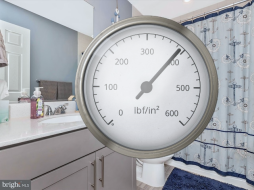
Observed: 390 psi
